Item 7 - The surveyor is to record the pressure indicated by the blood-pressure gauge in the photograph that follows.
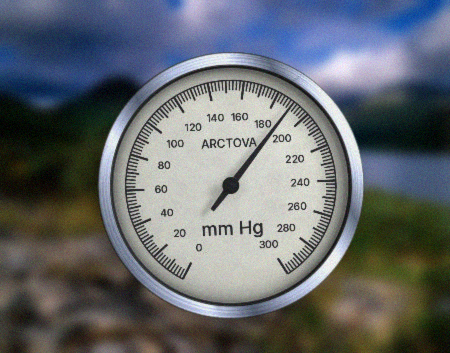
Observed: 190 mmHg
